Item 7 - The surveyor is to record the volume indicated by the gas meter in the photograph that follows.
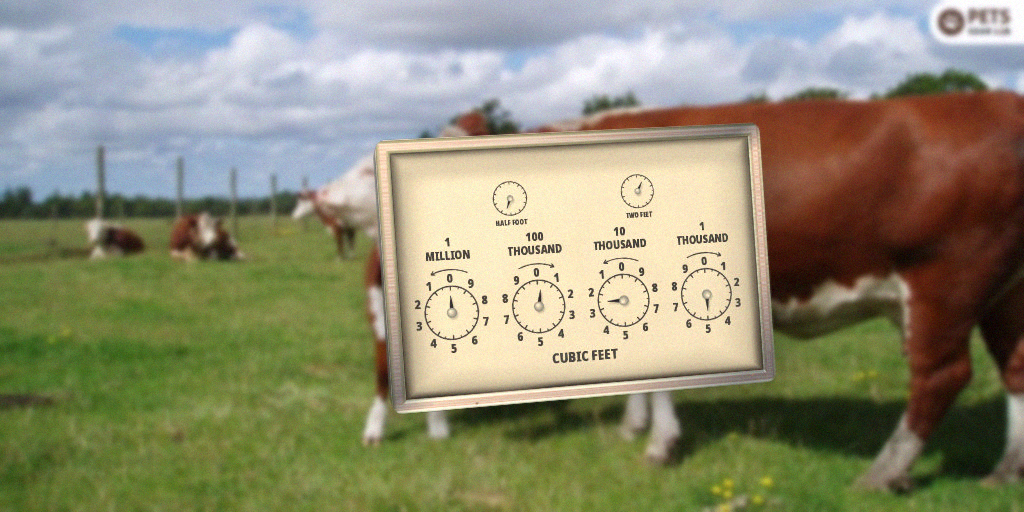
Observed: 2500 ft³
